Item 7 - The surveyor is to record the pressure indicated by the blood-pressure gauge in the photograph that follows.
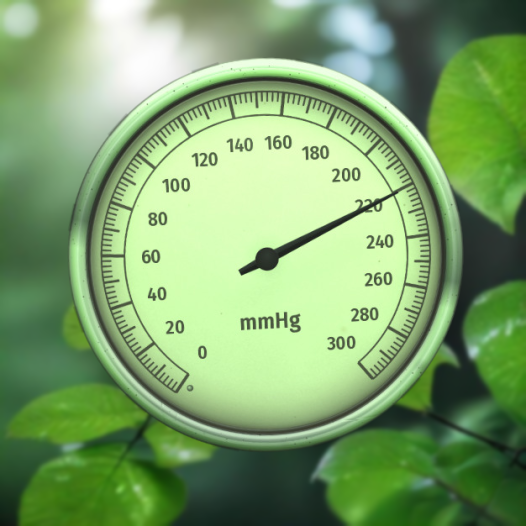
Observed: 220 mmHg
